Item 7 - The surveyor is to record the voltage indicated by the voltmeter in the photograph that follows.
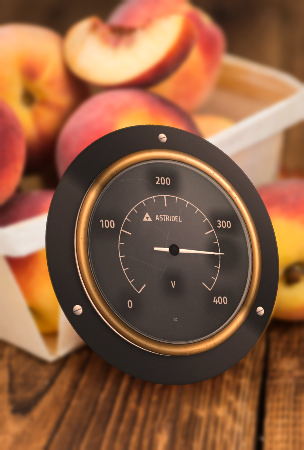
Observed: 340 V
